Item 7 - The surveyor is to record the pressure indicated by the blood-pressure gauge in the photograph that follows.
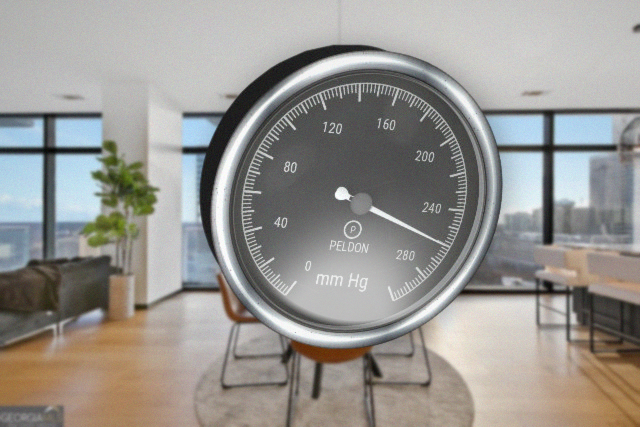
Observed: 260 mmHg
